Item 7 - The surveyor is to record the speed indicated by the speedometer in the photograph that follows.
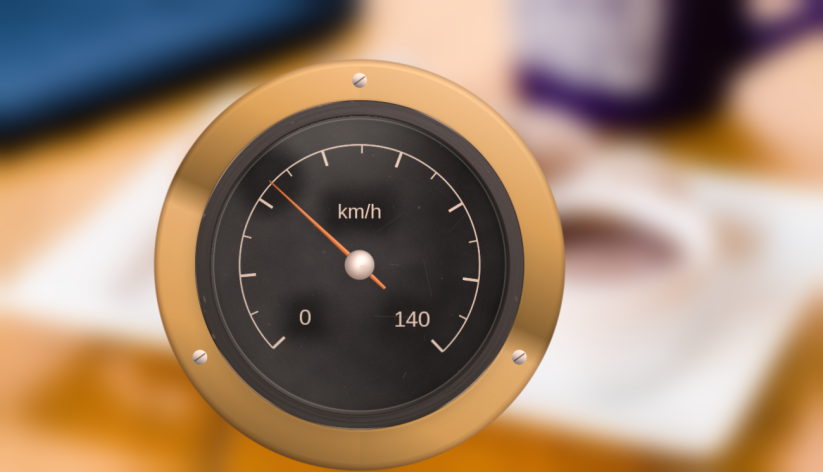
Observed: 45 km/h
